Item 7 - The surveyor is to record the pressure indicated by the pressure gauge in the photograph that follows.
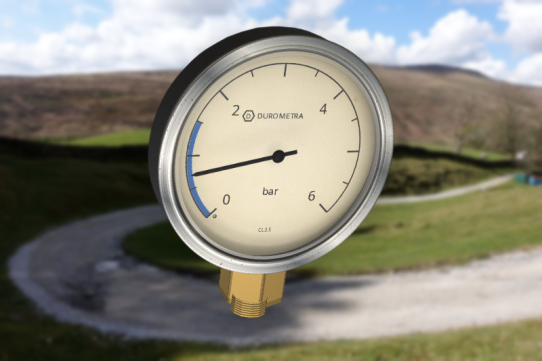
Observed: 0.75 bar
